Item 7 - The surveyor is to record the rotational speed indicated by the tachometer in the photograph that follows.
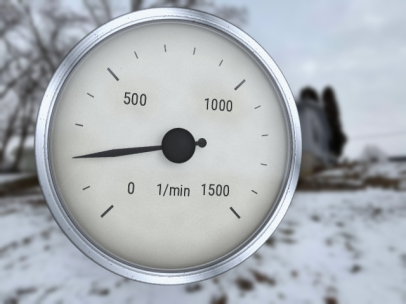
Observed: 200 rpm
